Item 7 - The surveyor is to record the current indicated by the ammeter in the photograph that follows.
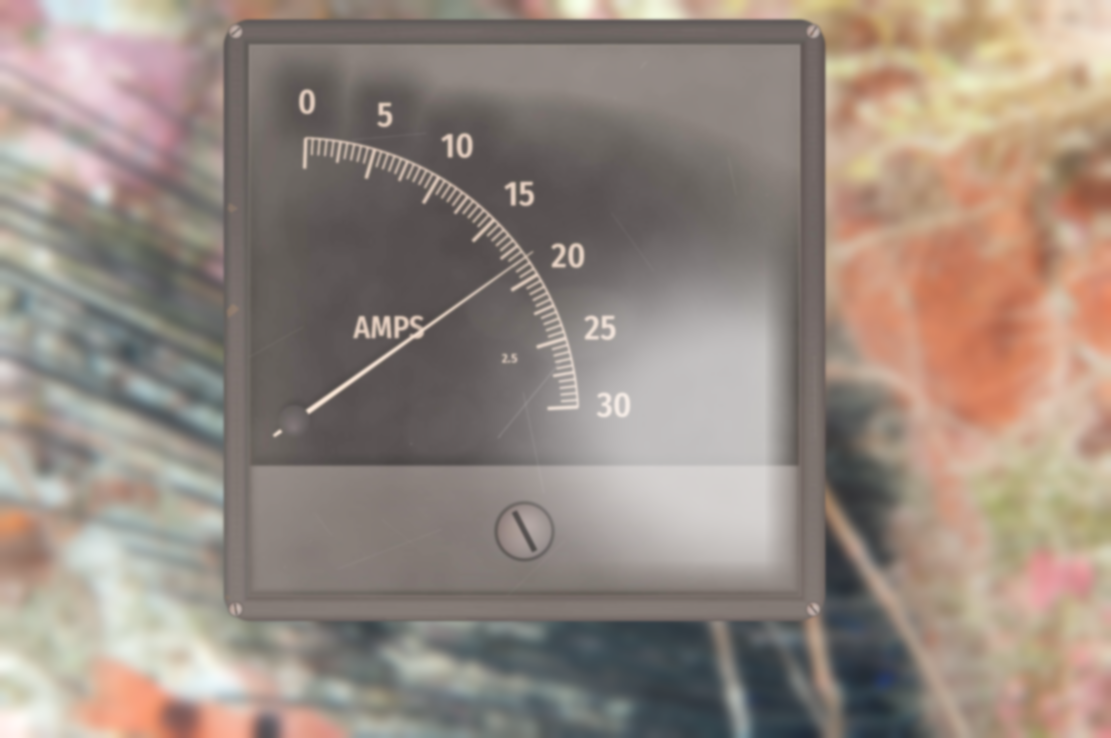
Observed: 18.5 A
